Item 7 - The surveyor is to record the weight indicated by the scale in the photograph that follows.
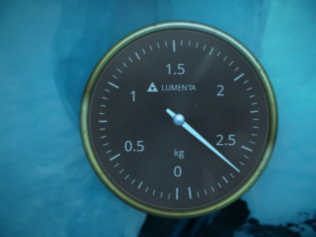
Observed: 2.65 kg
